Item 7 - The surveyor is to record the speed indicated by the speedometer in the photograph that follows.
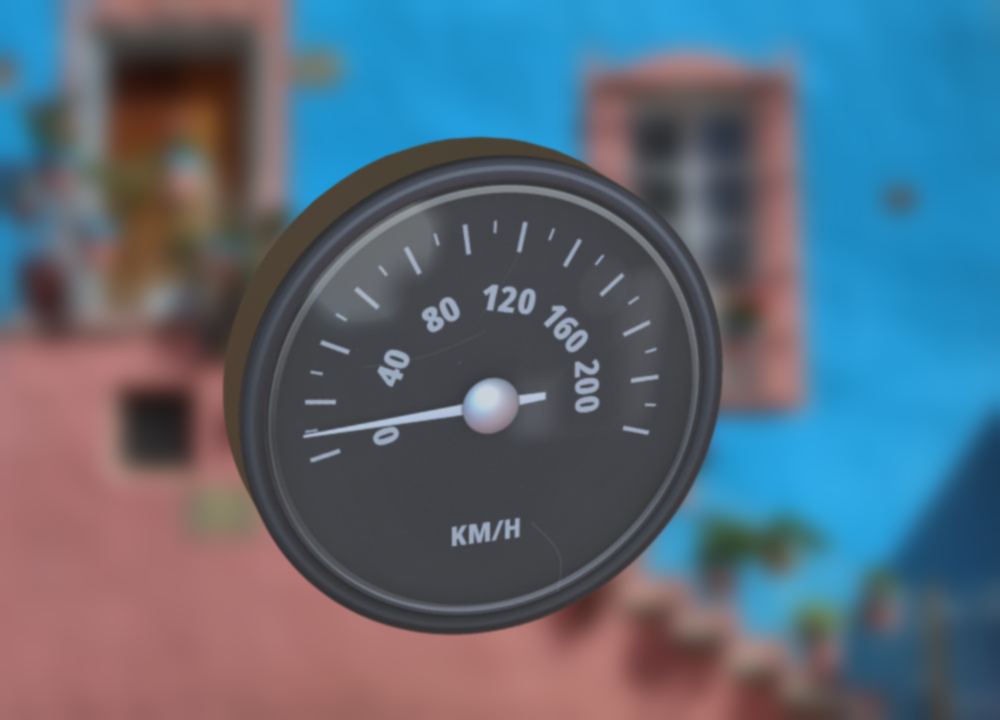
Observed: 10 km/h
